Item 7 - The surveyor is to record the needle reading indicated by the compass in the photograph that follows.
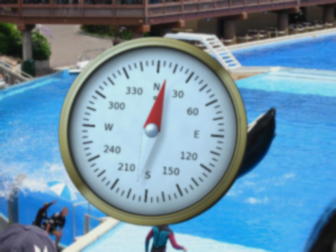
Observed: 10 °
